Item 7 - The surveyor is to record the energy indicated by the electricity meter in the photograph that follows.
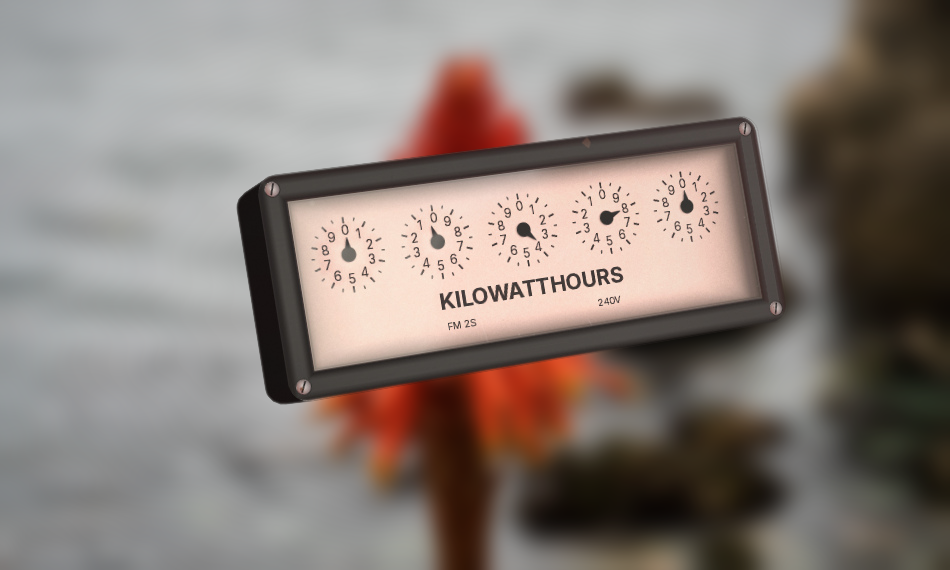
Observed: 380 kWh
